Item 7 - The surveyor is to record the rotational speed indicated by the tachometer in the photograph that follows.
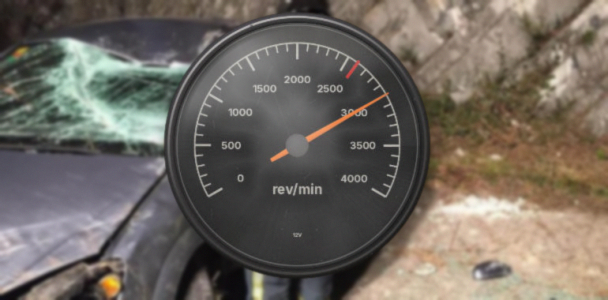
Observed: 3000 rpm
